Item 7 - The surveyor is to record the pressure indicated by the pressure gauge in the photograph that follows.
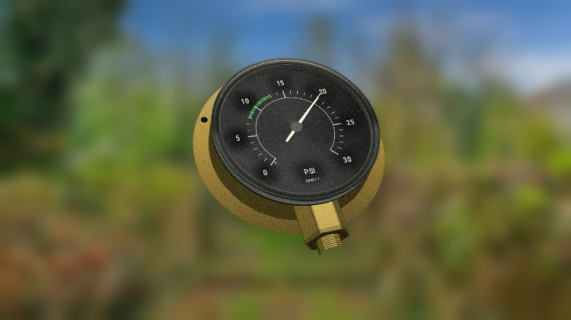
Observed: 20 psi
